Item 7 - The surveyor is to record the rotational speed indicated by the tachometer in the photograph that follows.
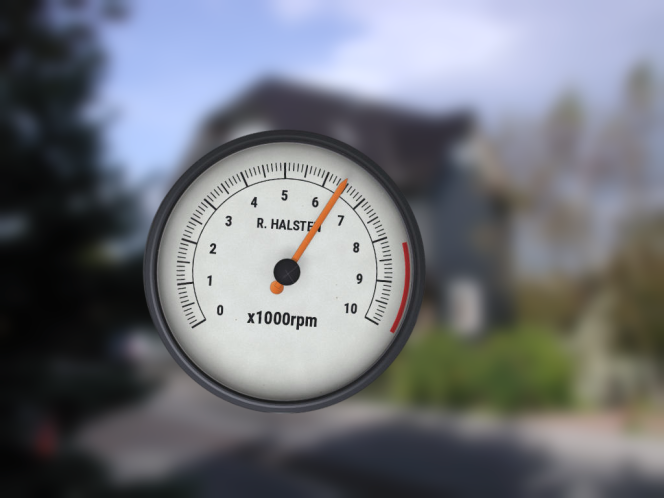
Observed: 6400 rpm
